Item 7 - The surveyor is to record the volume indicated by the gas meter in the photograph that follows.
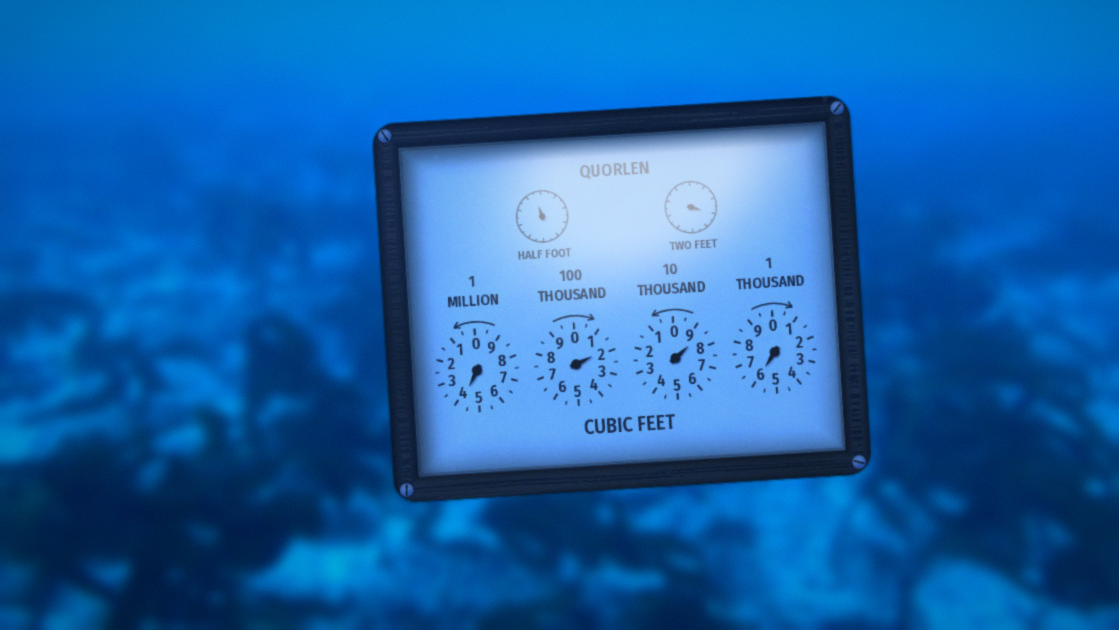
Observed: 418600 ft³
